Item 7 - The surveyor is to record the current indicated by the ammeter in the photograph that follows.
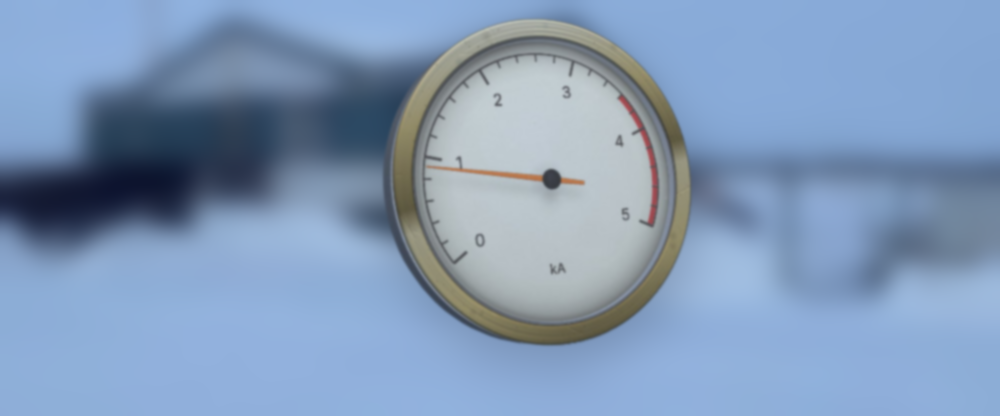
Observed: 0.9 kA
